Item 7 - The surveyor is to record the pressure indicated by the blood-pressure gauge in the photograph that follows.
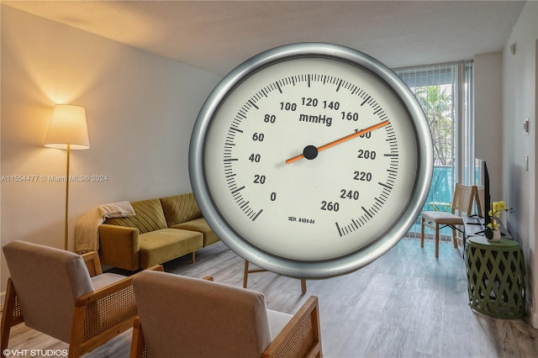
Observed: 180 mmHg
